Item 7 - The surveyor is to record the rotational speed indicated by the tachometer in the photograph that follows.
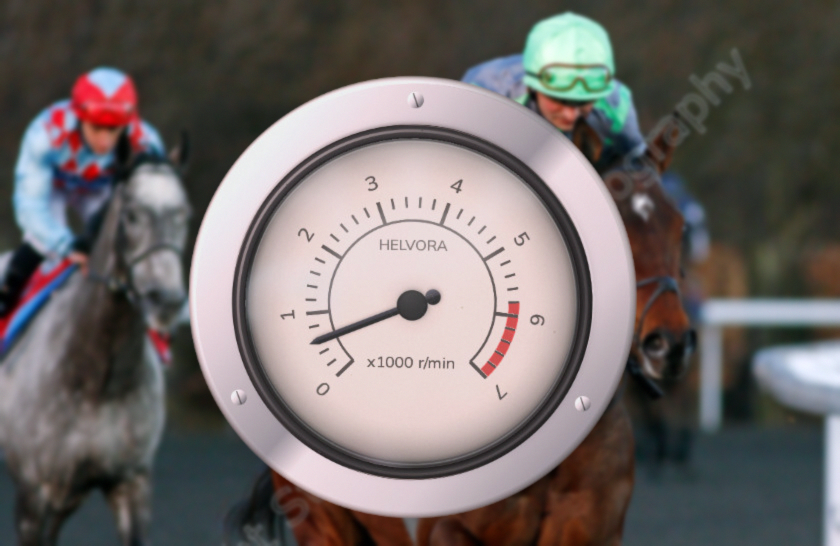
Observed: 600 rpm
